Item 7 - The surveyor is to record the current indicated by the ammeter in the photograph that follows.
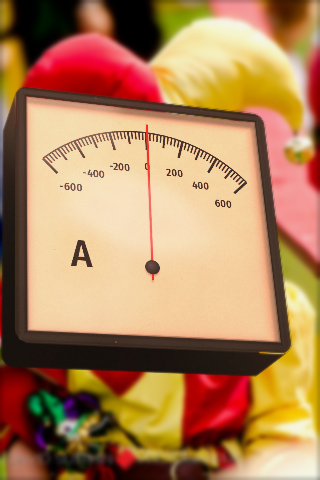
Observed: 0 A
